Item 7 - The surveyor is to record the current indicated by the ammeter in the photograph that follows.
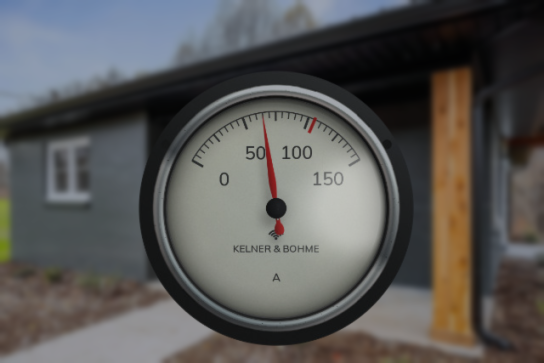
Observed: 65 A
